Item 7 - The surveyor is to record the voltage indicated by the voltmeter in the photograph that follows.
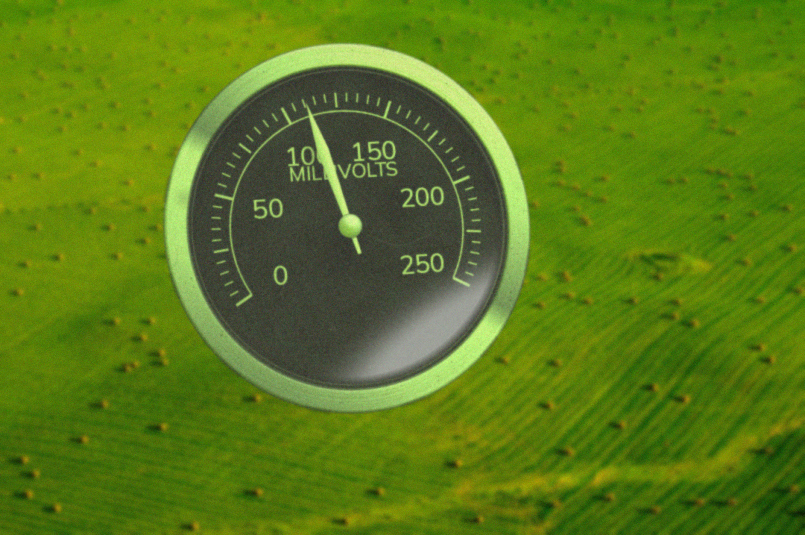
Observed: 110 mV
